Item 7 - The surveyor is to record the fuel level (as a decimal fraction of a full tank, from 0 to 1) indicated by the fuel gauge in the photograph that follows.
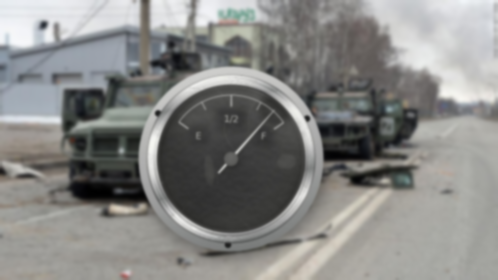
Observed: 0.875
